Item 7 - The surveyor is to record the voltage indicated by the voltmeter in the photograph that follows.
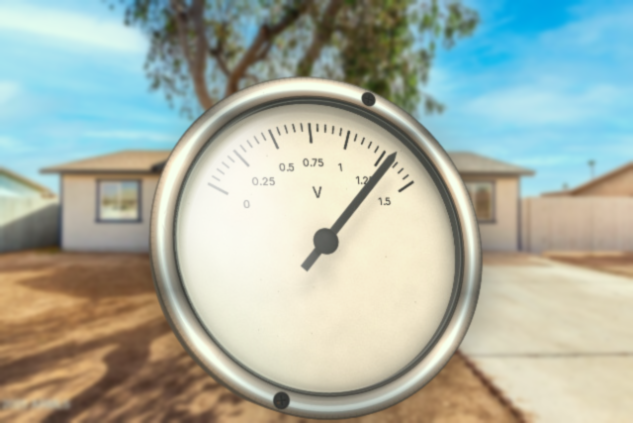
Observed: 1.3 V
